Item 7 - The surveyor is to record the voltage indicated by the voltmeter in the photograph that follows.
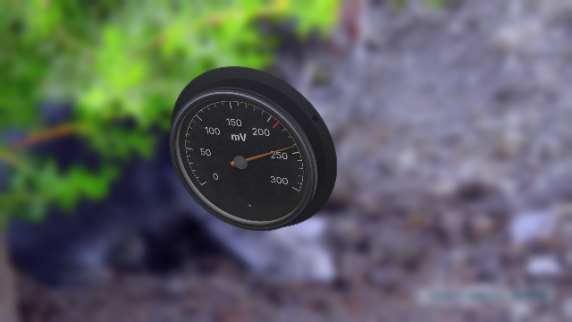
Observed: 240 mV
